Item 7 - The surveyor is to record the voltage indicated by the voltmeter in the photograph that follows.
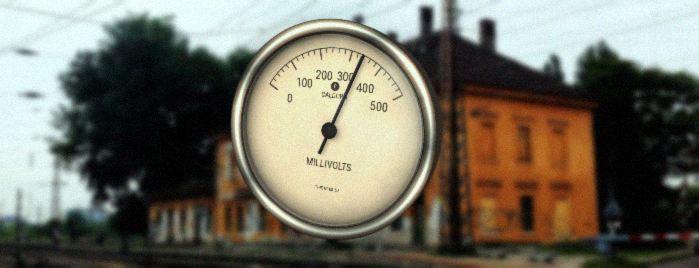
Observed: 340 mV
